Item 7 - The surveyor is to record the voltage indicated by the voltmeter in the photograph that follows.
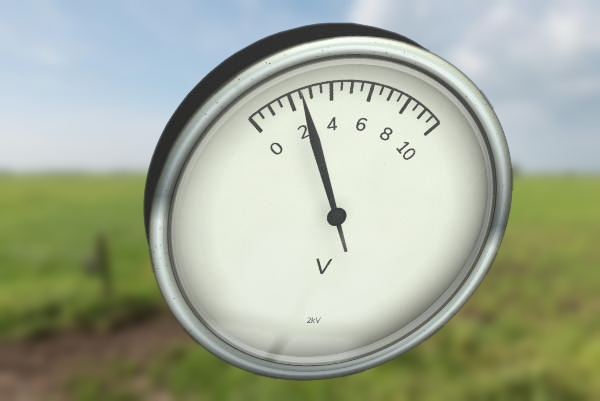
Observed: 2.5 V
